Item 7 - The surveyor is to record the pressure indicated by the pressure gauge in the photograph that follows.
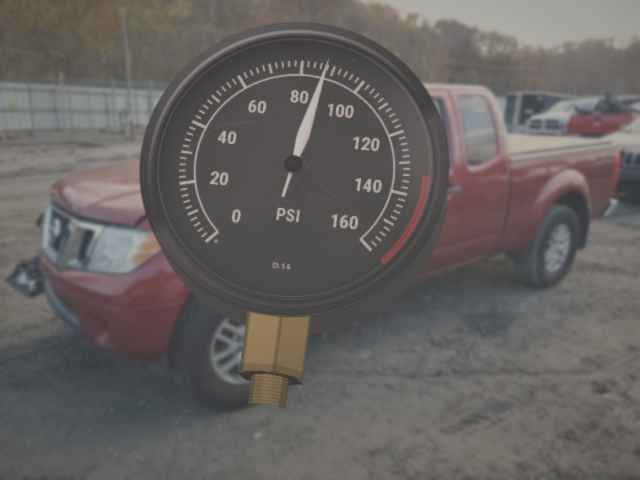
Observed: 88 psi
